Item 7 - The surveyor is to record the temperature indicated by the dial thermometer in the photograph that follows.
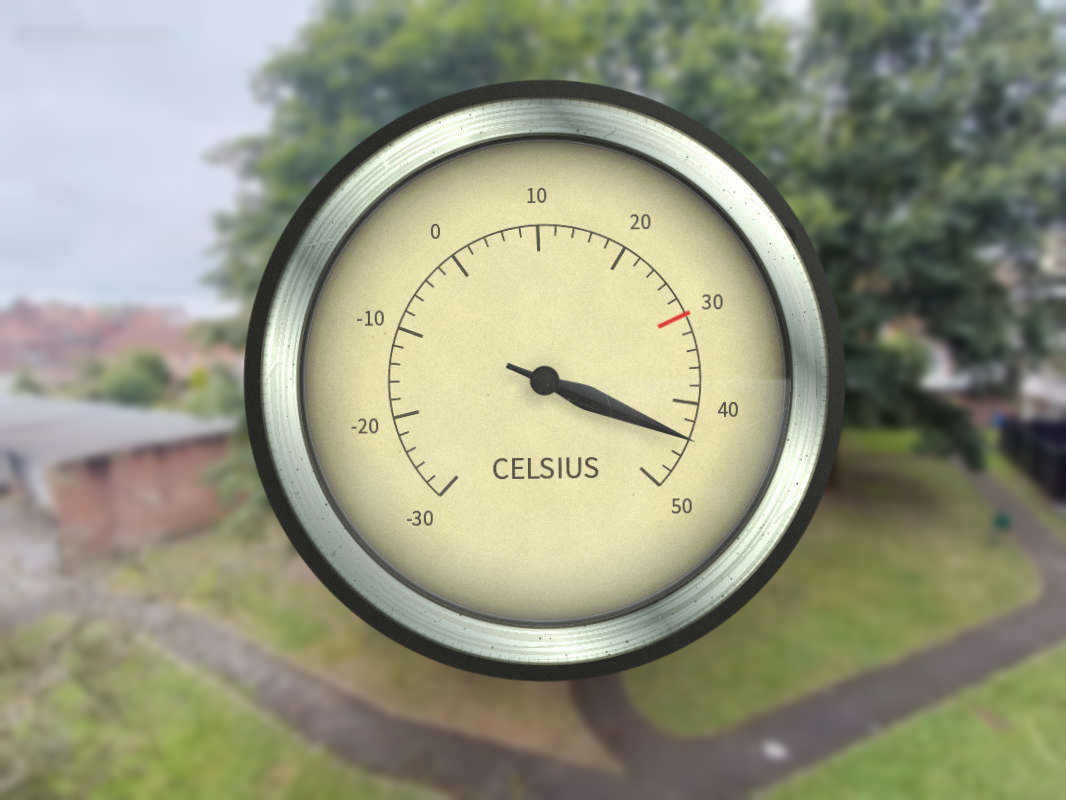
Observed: 44 °C
